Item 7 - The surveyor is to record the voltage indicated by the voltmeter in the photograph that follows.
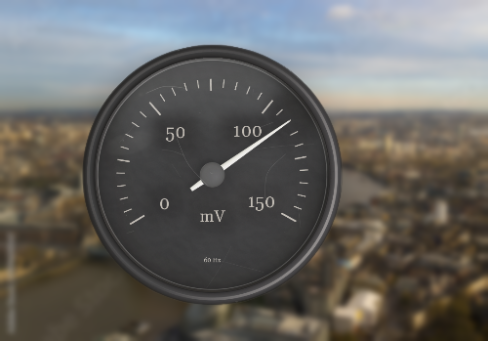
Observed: 110 mV
